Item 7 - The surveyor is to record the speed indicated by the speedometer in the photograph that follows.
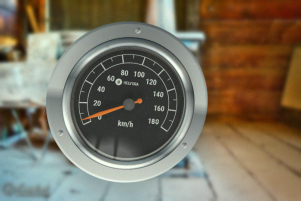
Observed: 5 km/h
